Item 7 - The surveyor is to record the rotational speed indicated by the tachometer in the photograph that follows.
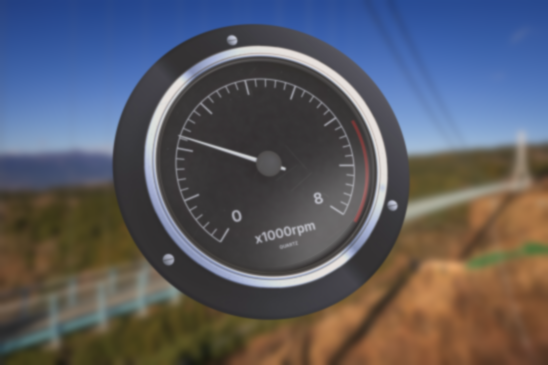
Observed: 2200 rpm
